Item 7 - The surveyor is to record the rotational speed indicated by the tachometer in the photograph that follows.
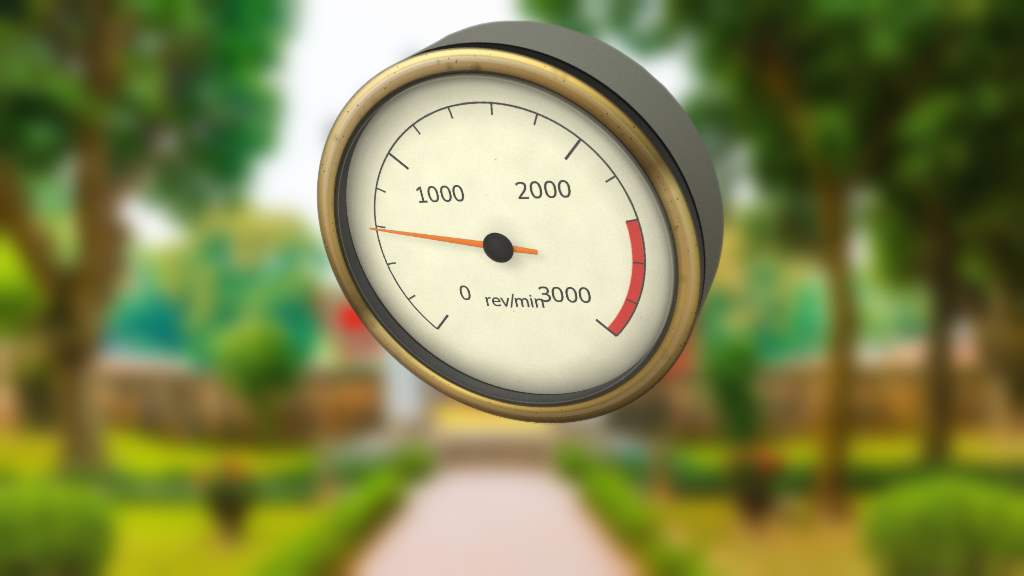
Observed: 600 rpm
